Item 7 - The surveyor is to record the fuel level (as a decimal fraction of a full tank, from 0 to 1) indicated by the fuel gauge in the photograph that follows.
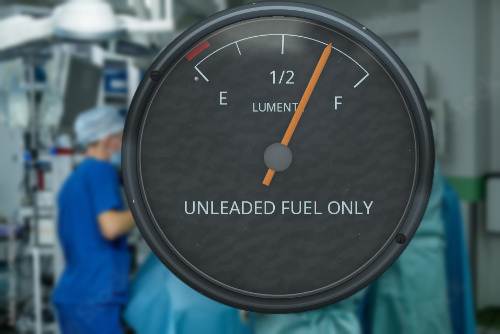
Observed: 0.75
